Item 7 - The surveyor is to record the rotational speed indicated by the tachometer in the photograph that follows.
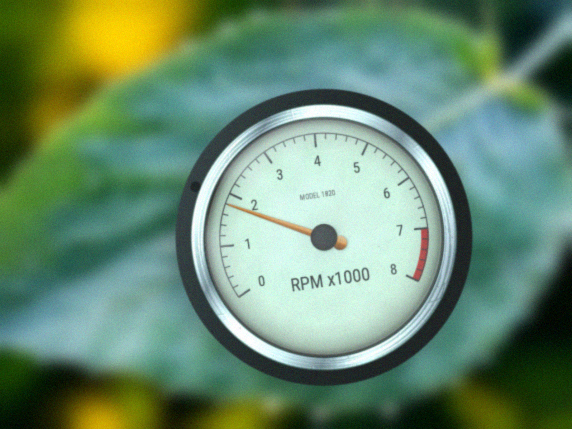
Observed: 1800 rpm
